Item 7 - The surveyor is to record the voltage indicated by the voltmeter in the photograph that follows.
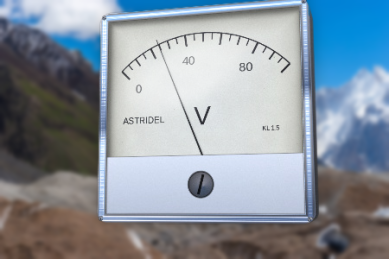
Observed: 25 V
